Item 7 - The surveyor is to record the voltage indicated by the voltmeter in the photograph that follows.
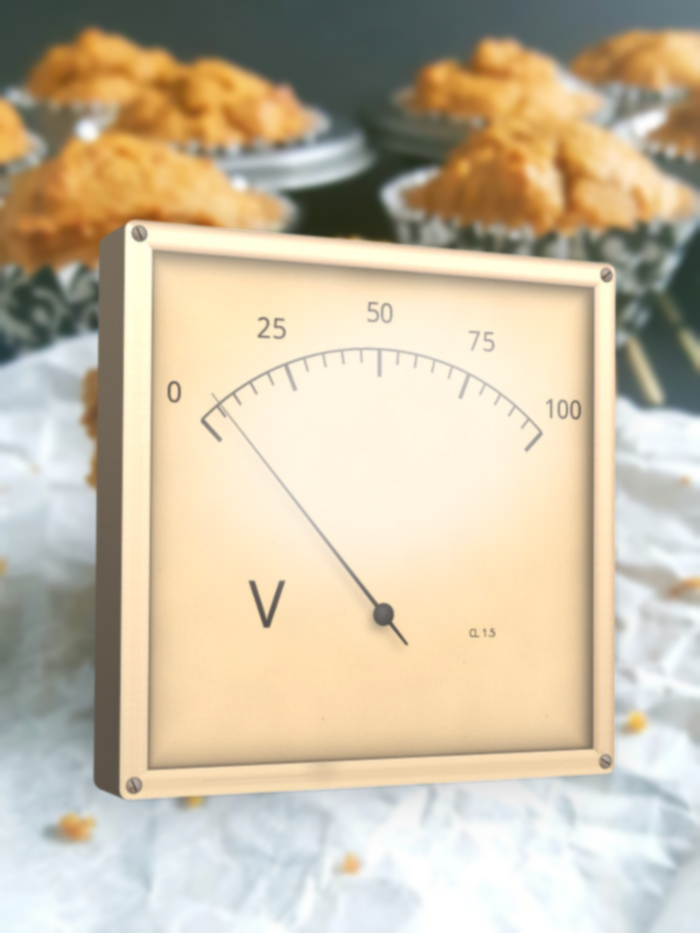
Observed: 5 V
